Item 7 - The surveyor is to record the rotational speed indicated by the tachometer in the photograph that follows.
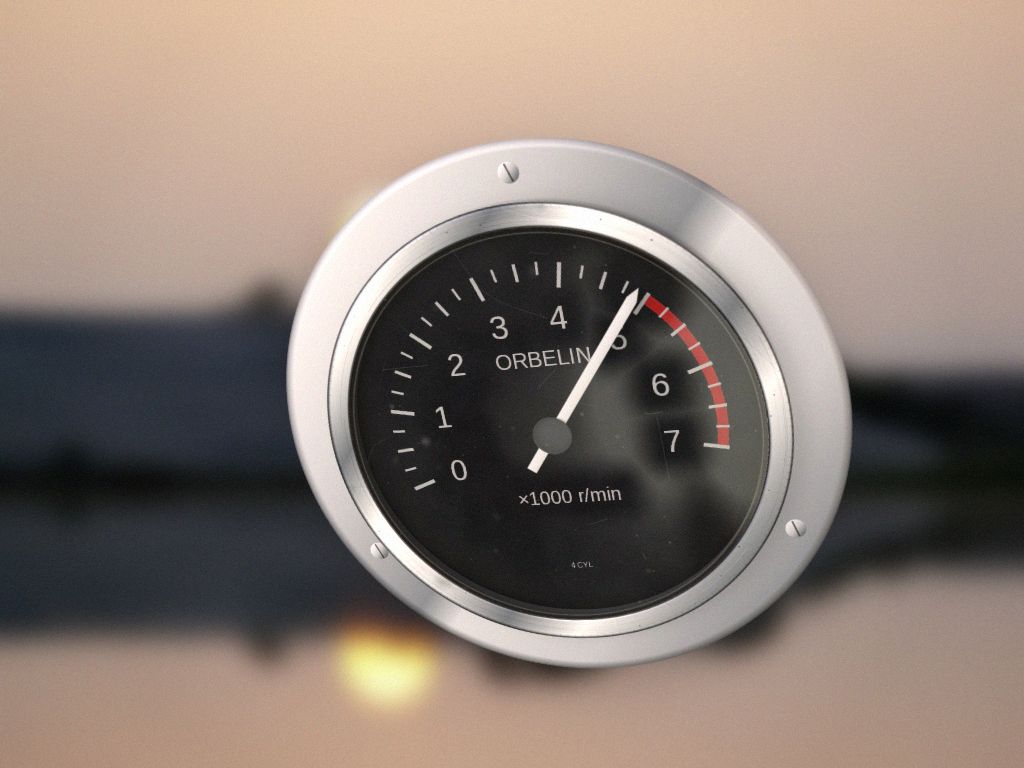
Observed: 4875 rpm
